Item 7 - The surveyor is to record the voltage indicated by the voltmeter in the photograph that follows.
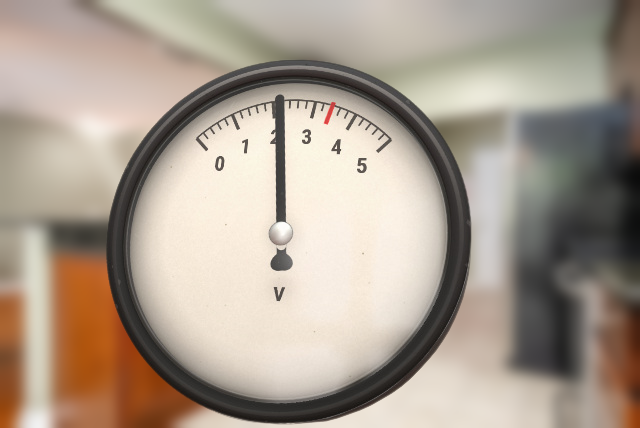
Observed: 2.2 V
